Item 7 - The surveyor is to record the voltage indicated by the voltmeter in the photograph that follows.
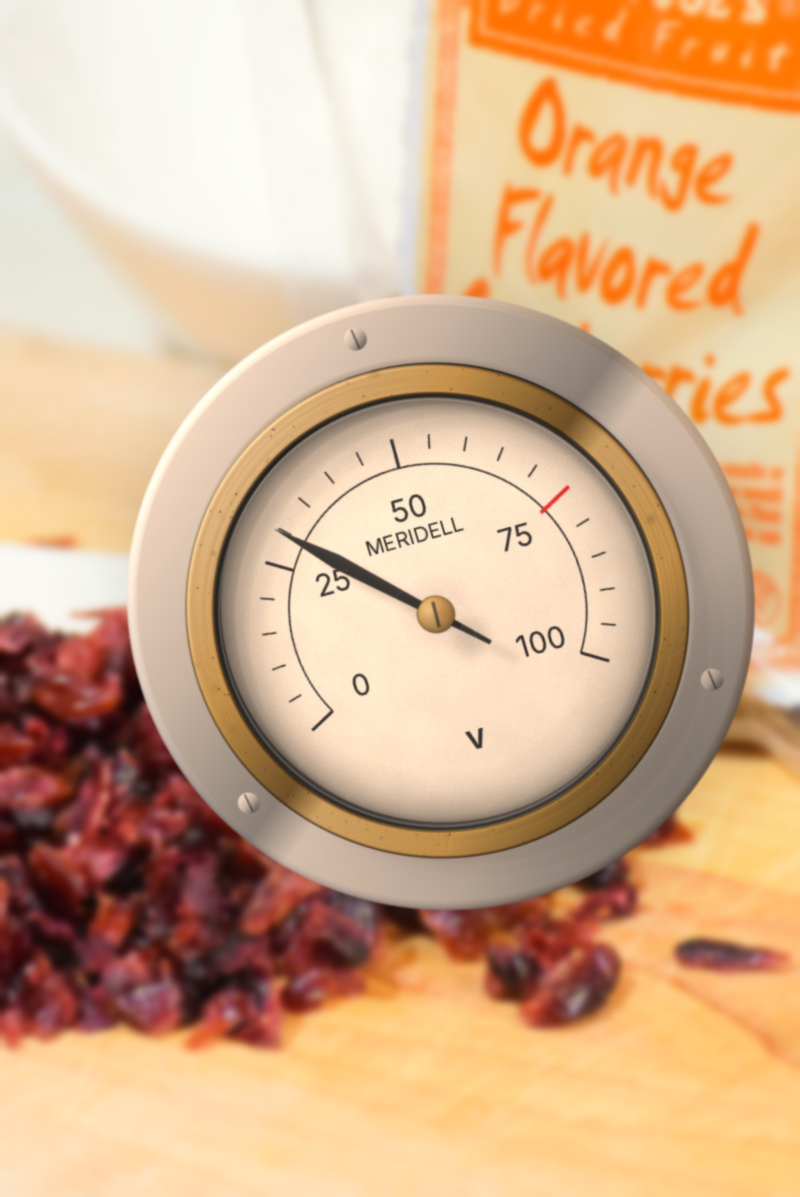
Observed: 30 V
